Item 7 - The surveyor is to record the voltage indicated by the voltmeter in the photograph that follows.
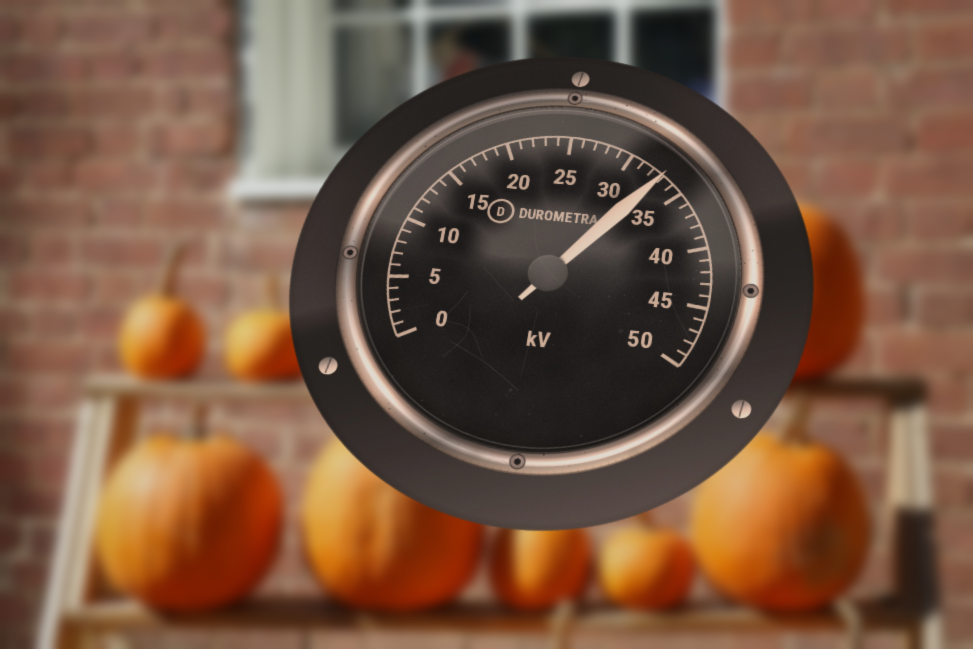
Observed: 33 kV
